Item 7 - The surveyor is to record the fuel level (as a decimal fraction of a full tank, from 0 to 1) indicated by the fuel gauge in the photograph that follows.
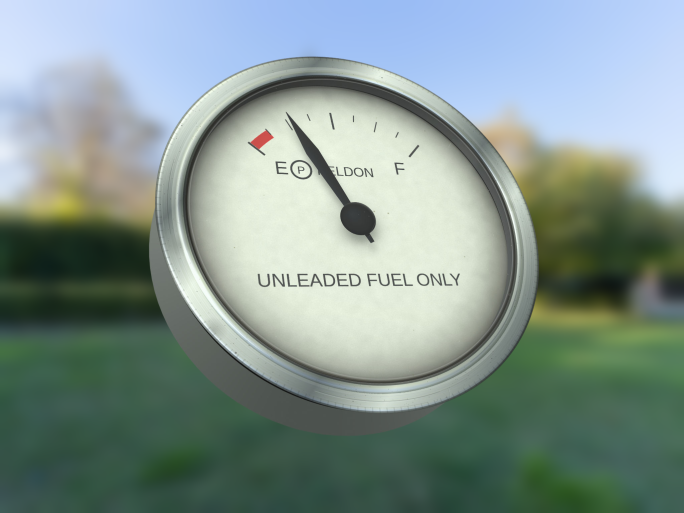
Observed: 0.25
